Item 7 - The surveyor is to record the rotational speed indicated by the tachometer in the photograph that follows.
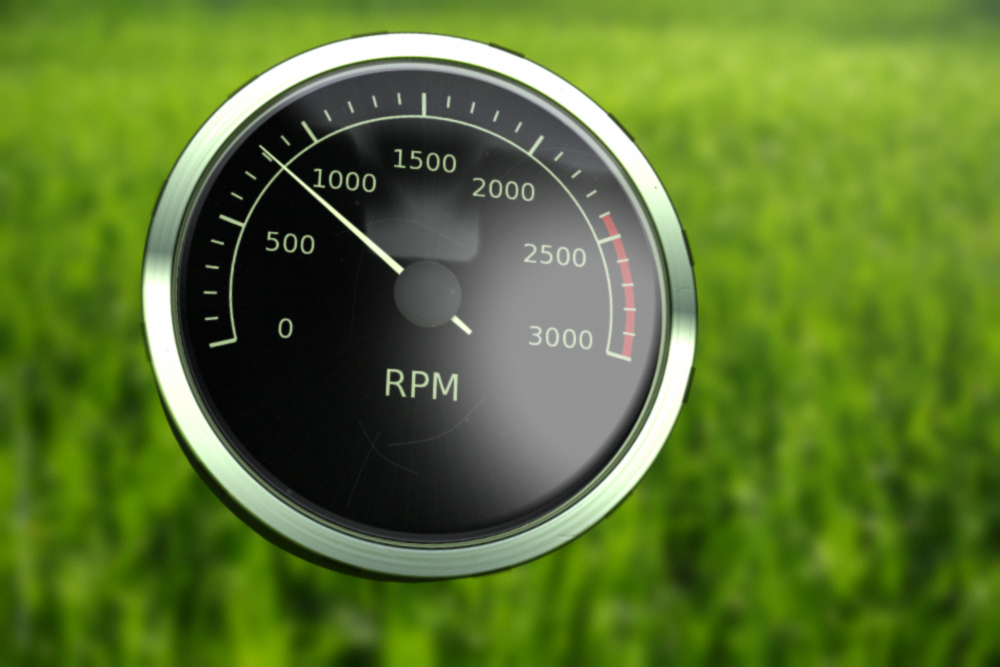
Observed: 800 rpm
